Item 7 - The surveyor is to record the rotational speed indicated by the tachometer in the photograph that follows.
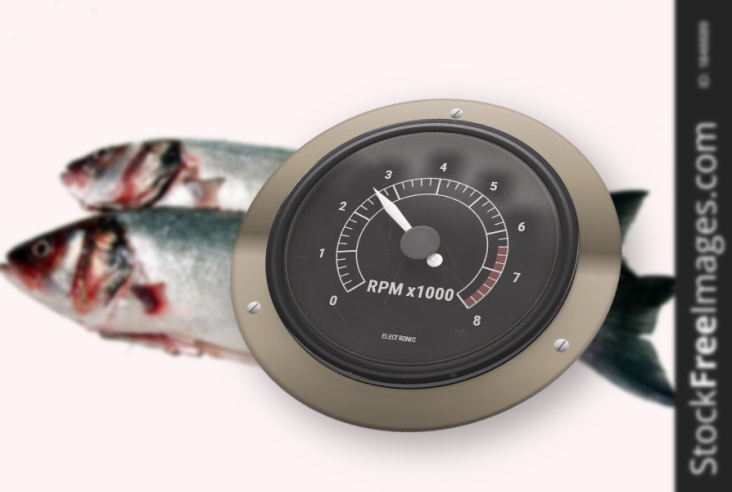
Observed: 2600 rpm
